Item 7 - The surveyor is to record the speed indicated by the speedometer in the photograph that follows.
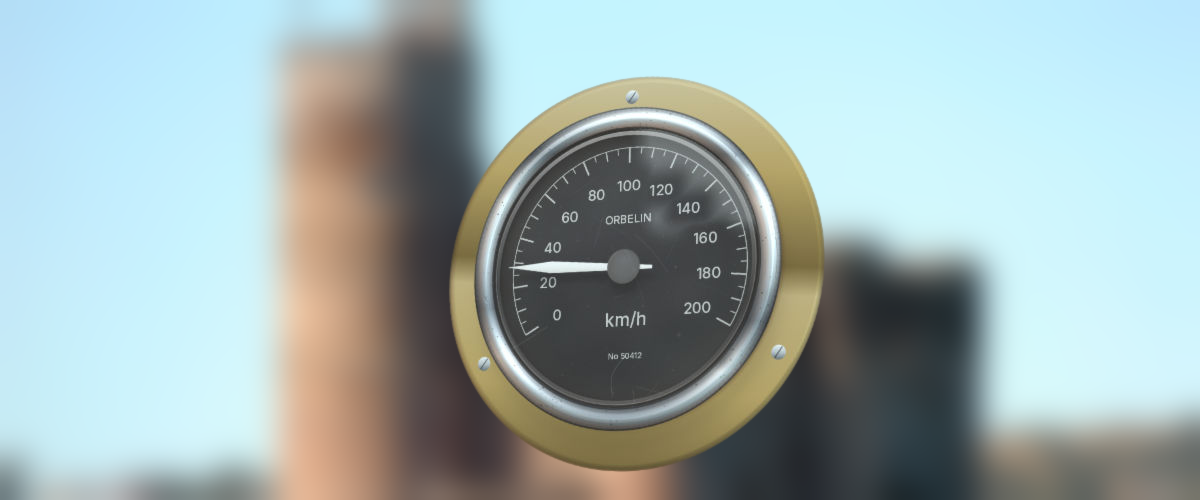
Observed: 27.5 km/h
